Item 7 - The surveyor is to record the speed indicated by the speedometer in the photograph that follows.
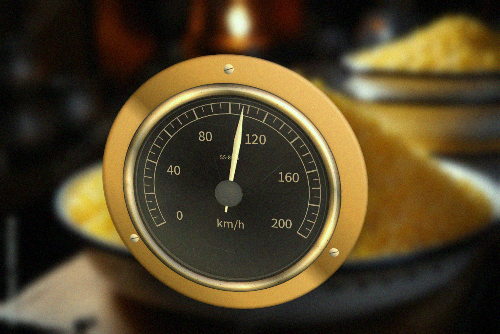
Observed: 107.5 km/h
